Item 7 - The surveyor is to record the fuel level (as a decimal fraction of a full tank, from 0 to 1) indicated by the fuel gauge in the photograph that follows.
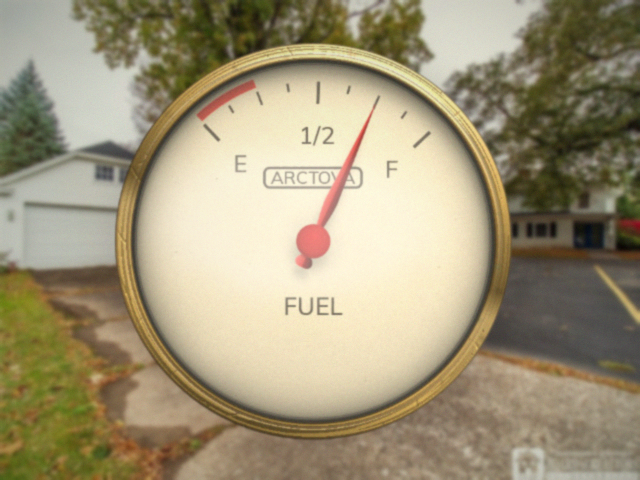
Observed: 0.75
